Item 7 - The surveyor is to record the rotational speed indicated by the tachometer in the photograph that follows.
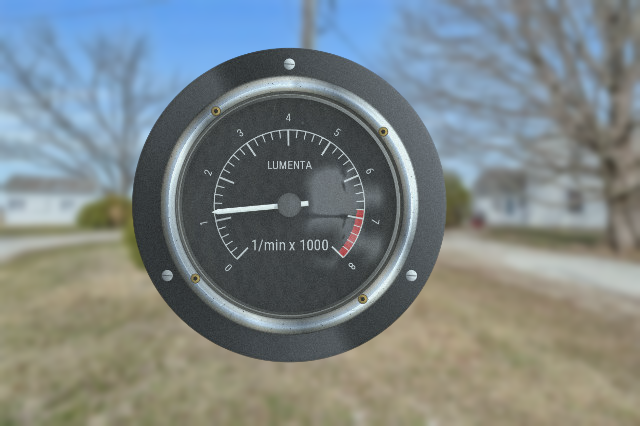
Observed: 1200 rpm
